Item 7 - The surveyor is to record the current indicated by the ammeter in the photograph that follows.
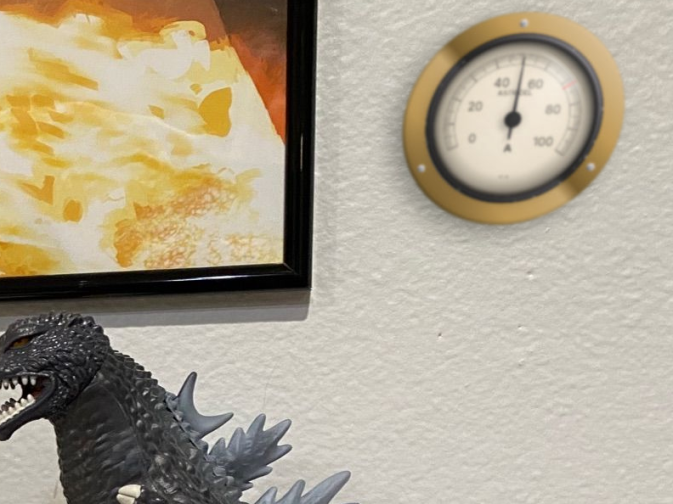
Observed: 50 A
